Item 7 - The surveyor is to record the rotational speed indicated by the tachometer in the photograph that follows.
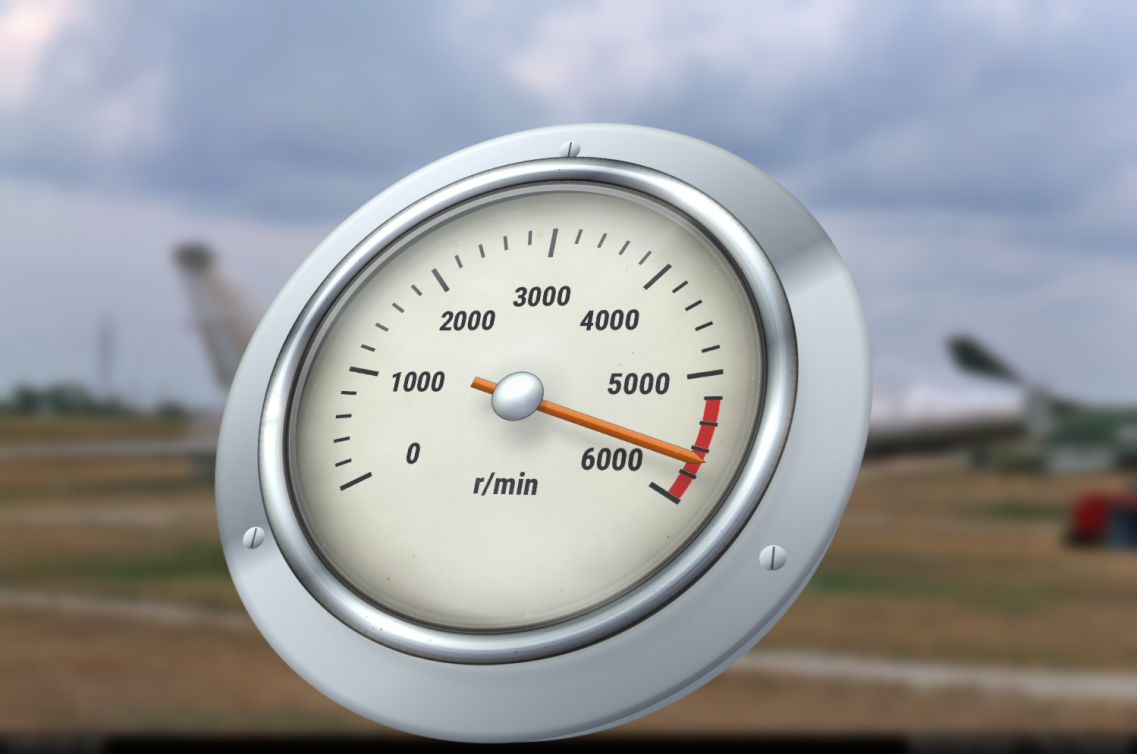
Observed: 5700 rpm
